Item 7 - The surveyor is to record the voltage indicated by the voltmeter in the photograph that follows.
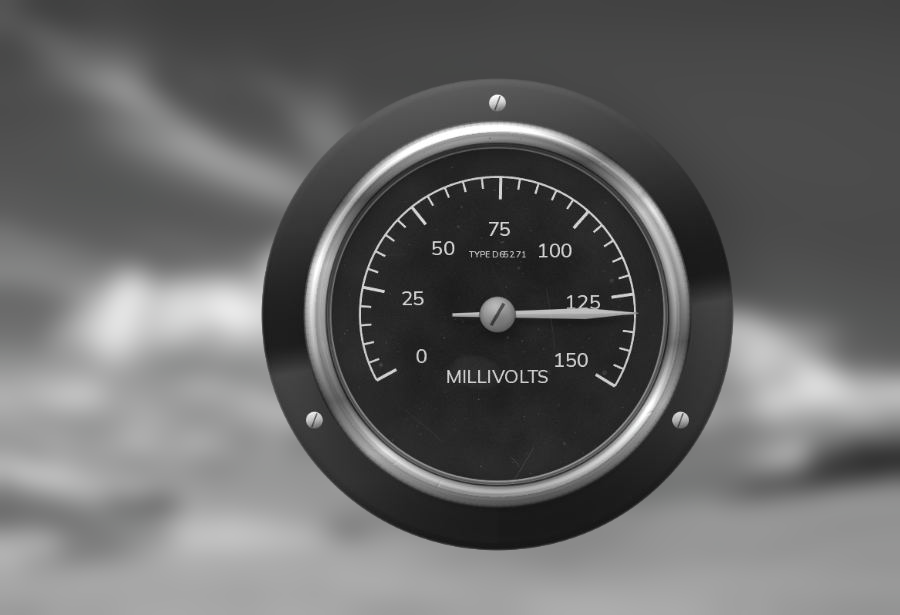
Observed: 130 mV
